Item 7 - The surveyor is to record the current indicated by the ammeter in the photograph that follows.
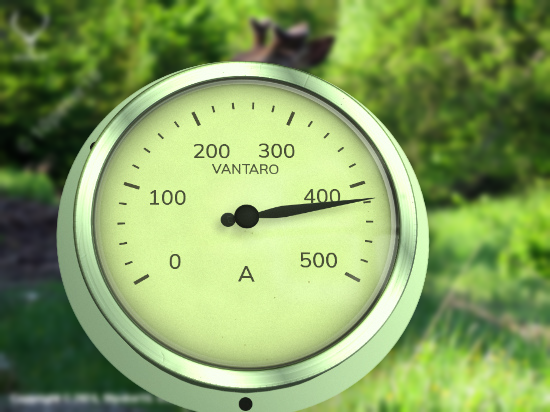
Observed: 420 A
